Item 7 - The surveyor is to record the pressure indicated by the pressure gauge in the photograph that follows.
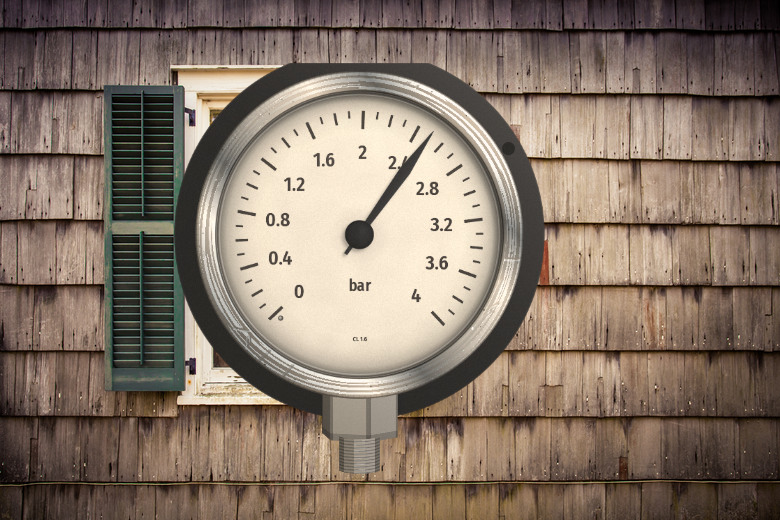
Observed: 2.5 bar
